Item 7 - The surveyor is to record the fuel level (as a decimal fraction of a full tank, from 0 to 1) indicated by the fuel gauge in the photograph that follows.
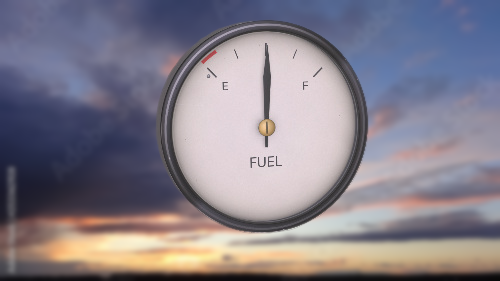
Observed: 0.5
